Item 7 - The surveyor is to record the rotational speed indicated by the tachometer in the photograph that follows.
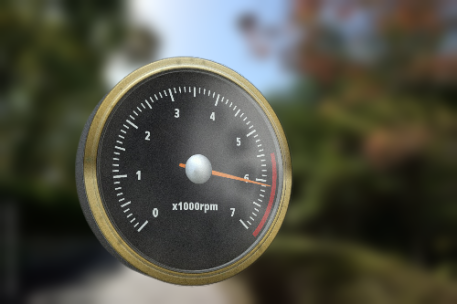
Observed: 6100 rpm
